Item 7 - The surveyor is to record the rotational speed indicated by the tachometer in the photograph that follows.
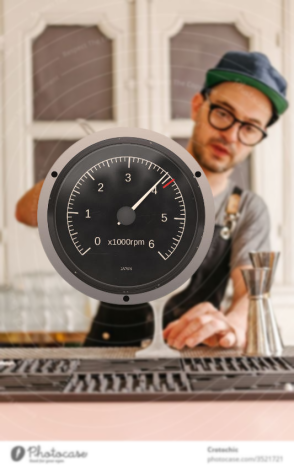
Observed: 3900 rpm
